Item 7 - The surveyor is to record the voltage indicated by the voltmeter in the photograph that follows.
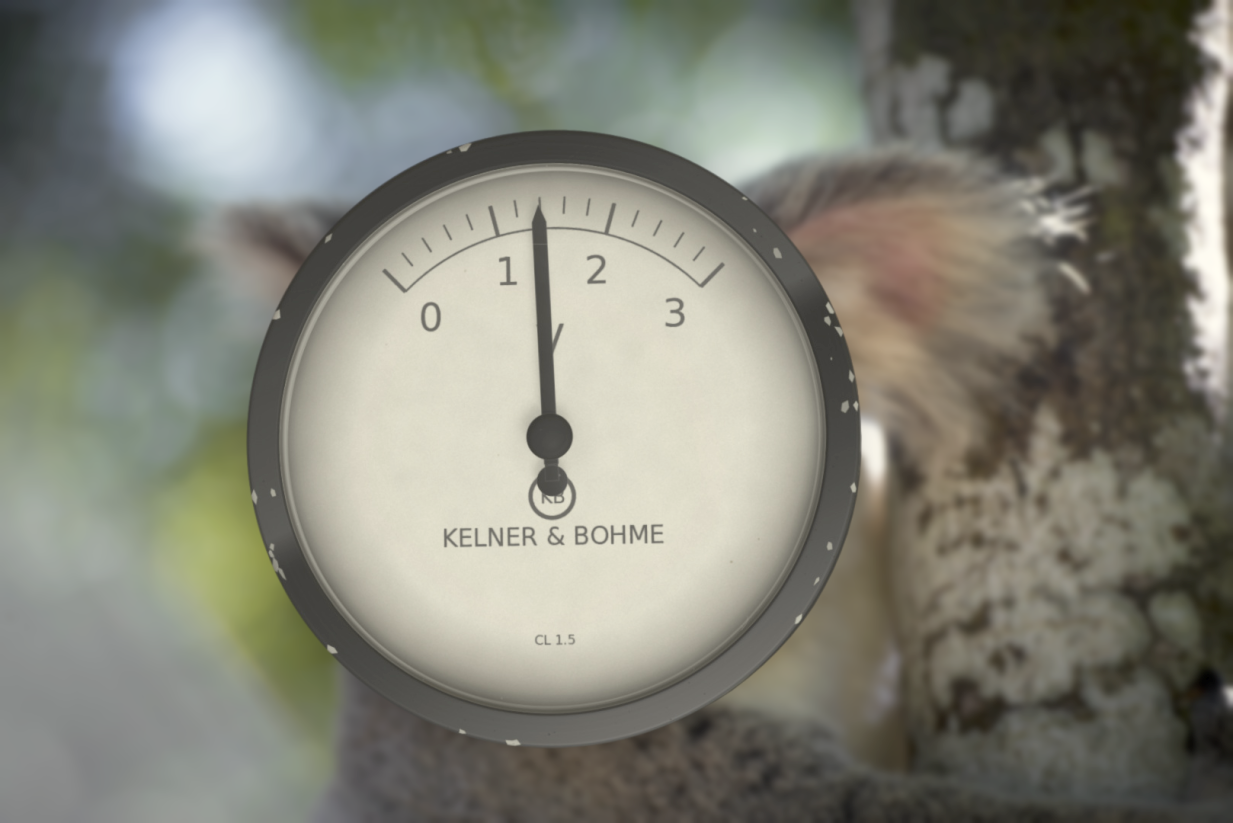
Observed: 1.4 V
